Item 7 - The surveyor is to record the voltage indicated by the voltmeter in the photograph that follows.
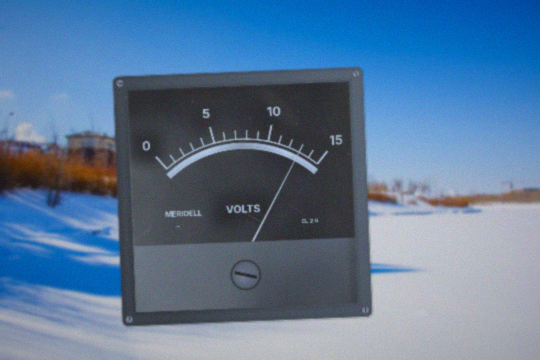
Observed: 13 V
